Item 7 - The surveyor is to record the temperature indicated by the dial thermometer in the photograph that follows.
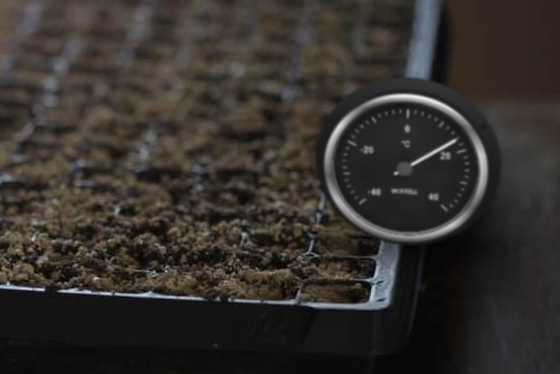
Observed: 16 °C
